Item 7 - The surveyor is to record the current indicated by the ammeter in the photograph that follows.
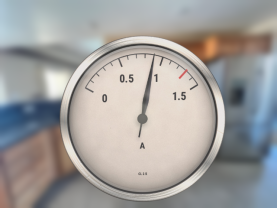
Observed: 0.9 A
